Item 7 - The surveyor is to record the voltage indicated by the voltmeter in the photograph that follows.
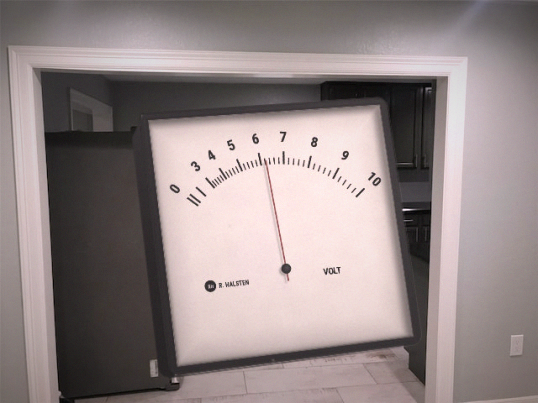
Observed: 6.2 V
